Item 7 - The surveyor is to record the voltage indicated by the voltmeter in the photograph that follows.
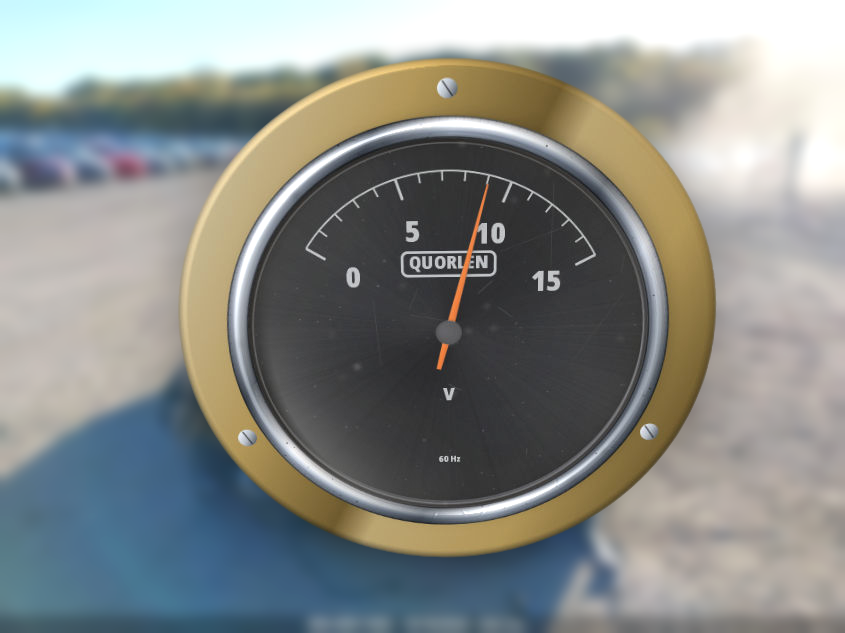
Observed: 9 V
